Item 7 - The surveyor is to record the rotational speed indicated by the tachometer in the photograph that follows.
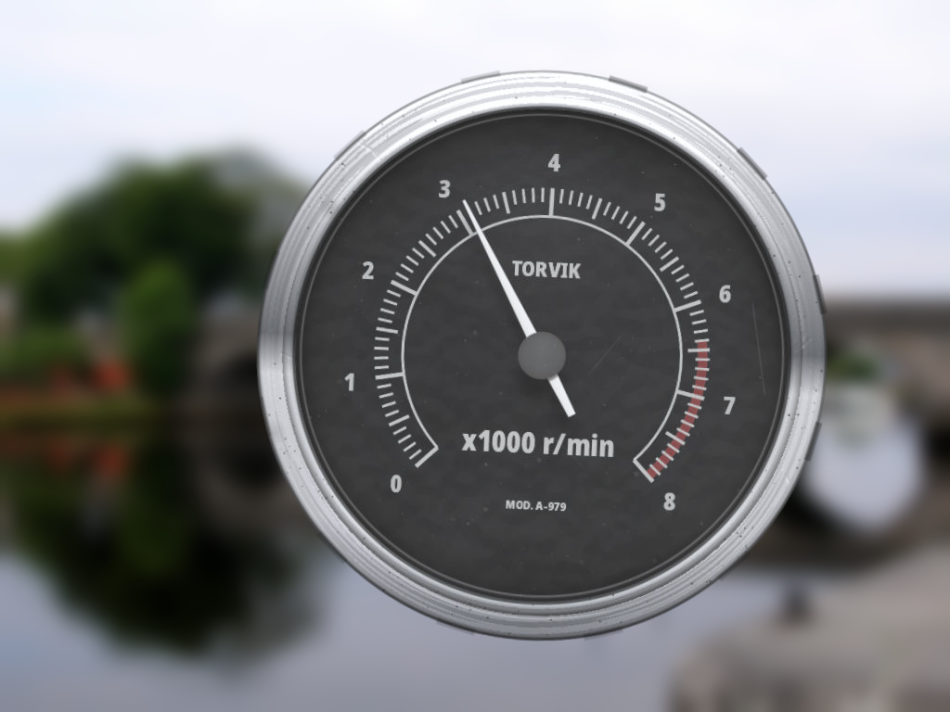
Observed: 3100 rpm
